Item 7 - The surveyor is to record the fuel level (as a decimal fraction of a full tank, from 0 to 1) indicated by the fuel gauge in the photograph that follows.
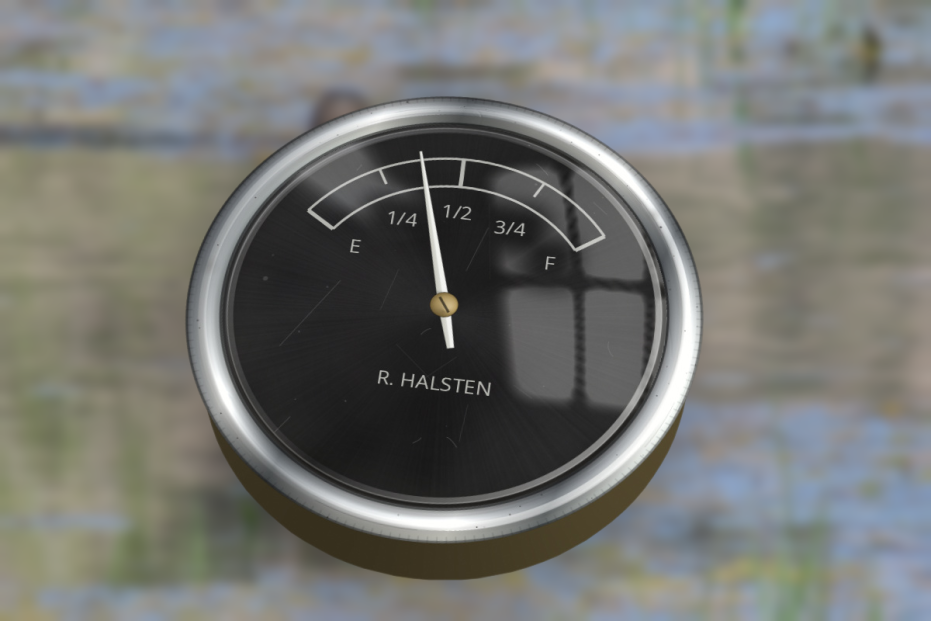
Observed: 0.375
